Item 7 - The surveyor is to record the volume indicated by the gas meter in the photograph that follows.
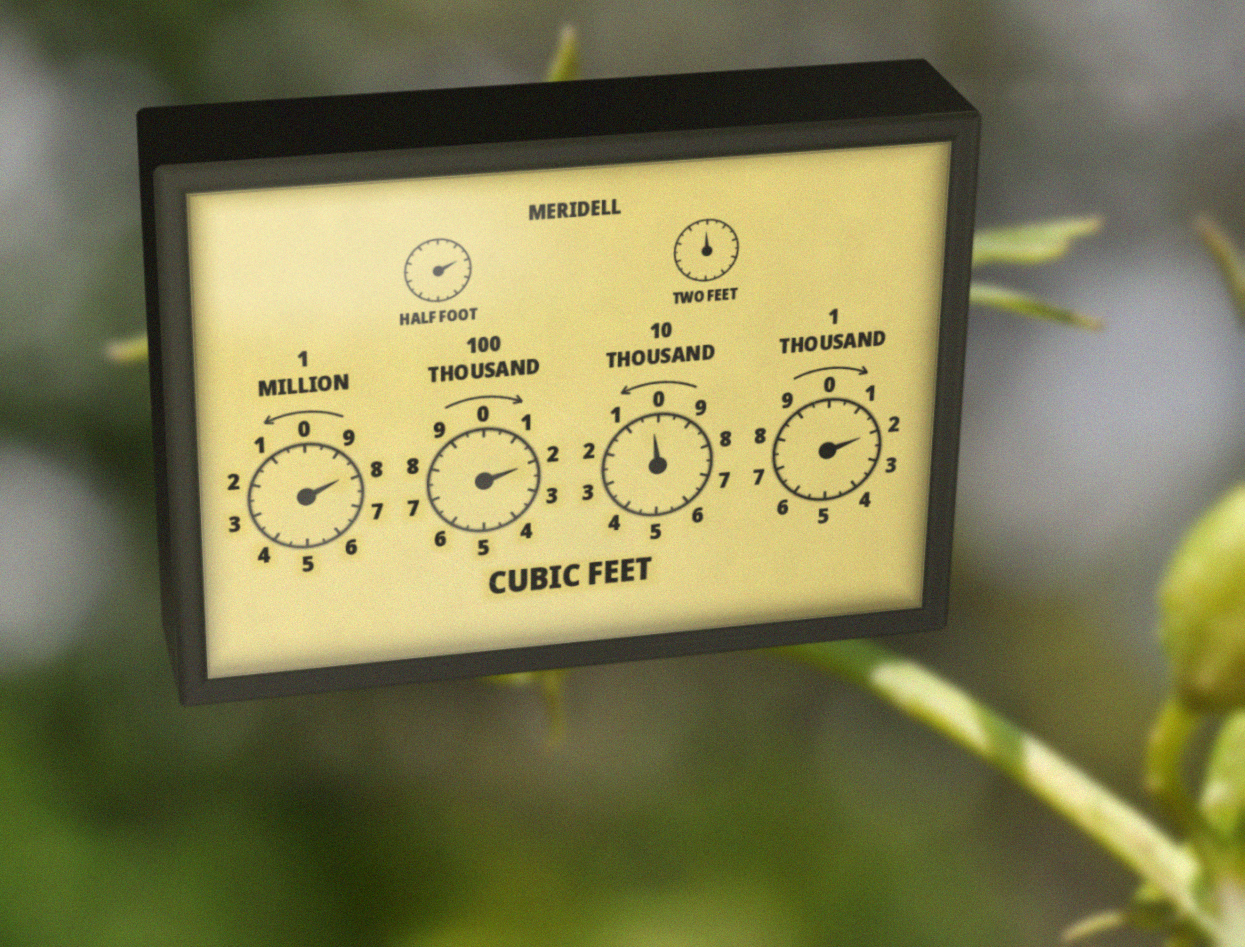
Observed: 820200 ft³
